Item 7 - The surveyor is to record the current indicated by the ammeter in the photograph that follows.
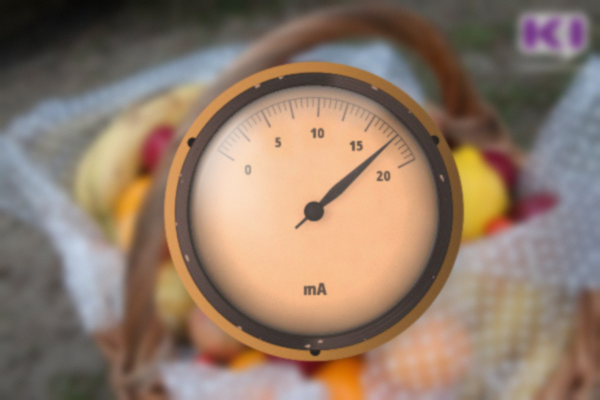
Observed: 17.5 mA
